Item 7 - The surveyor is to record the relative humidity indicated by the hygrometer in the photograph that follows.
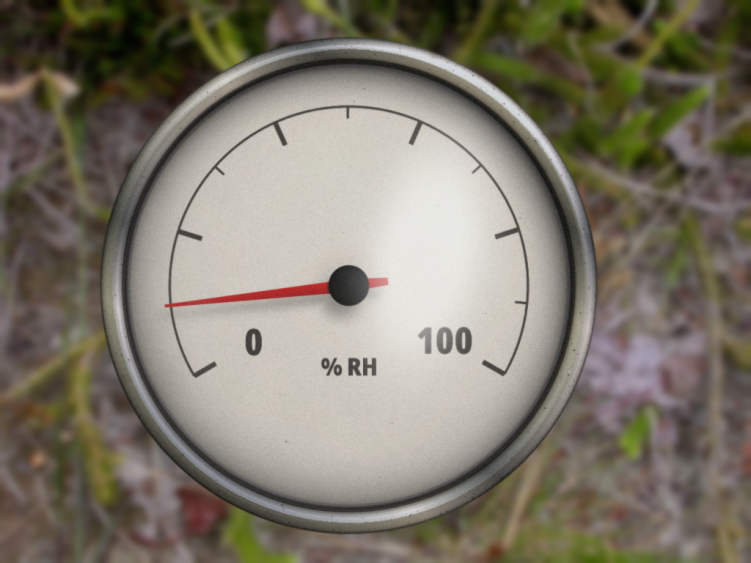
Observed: 10 %
